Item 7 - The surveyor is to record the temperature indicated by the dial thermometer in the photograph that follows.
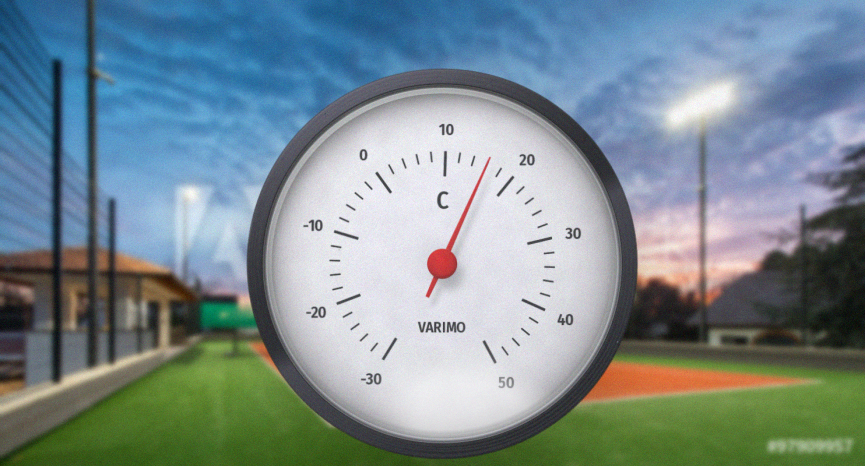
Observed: 16 °C
